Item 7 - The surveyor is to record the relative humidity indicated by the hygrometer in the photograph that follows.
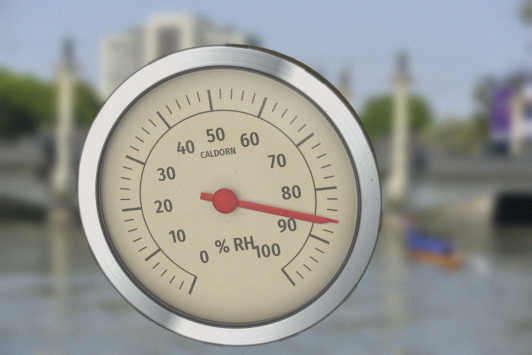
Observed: 86 %
